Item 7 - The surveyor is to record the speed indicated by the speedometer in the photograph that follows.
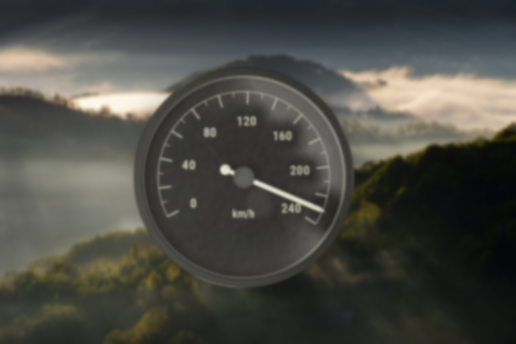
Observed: 230 km/h
